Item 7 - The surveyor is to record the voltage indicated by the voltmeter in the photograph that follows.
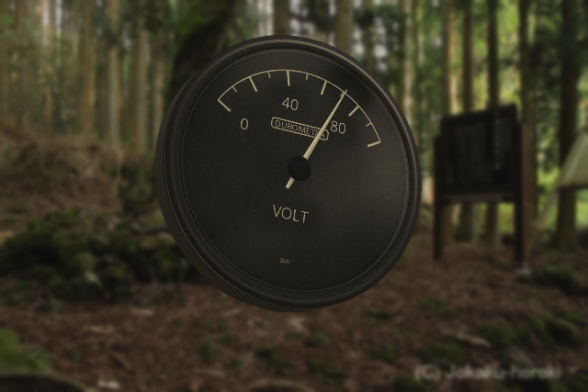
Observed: 70 V
